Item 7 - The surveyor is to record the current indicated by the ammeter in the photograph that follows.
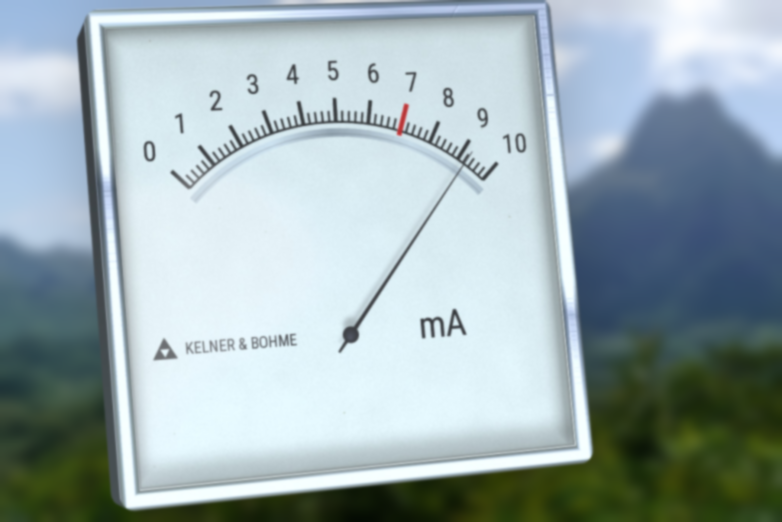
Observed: 9.2 mA
